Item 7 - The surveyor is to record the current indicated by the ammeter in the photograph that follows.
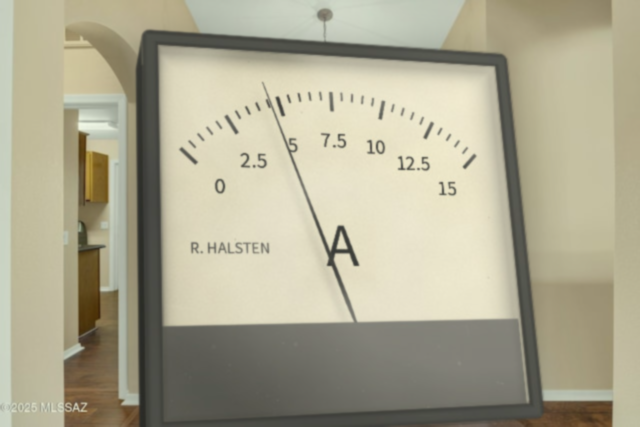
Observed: 4.5 A
